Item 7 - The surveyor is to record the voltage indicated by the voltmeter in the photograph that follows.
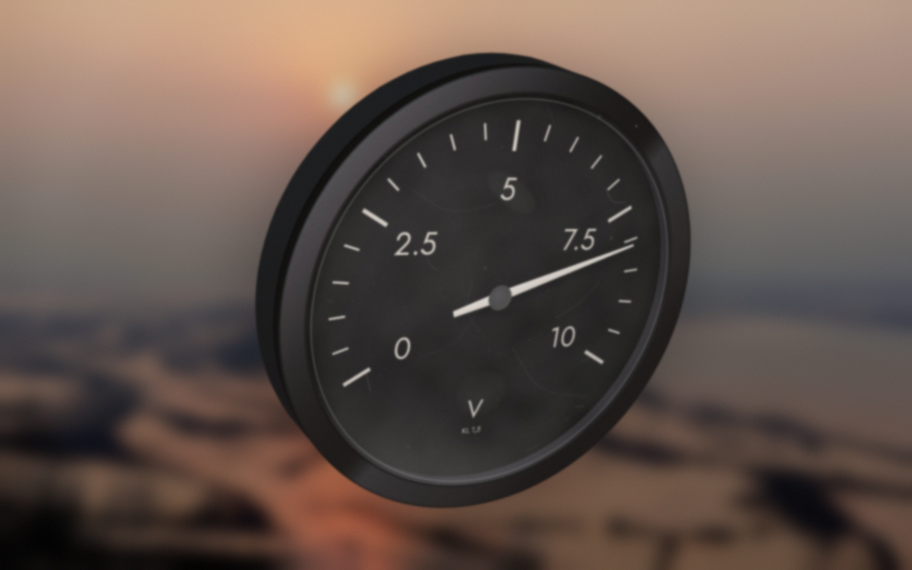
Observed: 8 V
